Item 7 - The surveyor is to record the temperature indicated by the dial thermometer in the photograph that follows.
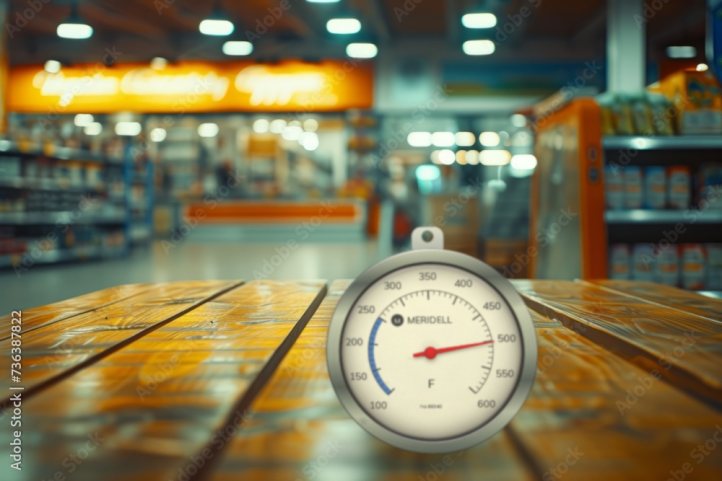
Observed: 500 °F
